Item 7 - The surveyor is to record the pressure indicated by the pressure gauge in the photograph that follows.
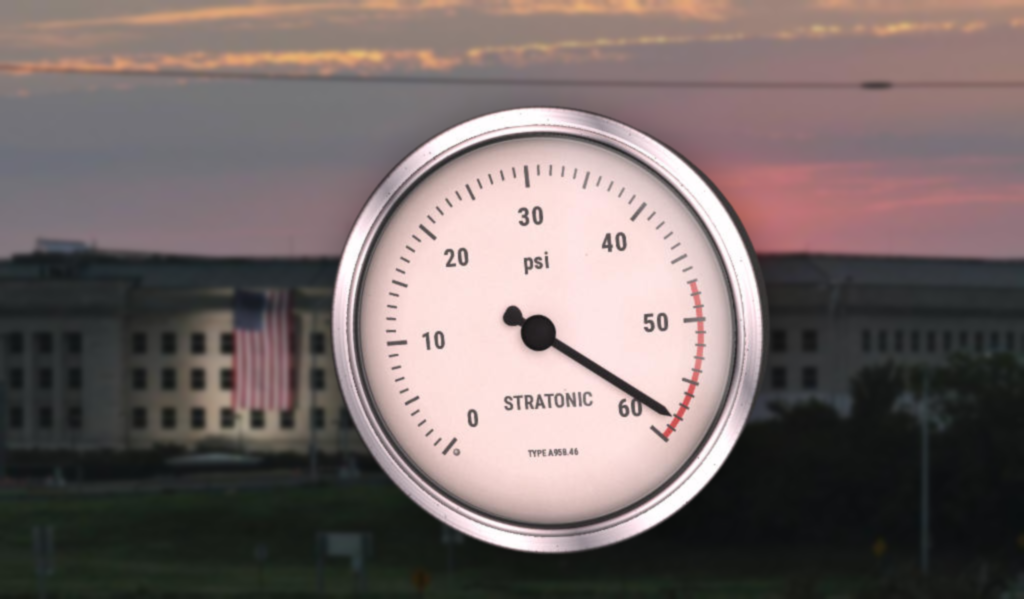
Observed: 58 psi
